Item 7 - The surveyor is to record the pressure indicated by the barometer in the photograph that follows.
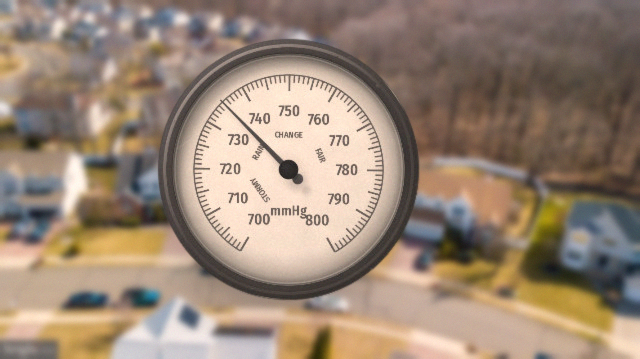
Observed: 735 mmHg
